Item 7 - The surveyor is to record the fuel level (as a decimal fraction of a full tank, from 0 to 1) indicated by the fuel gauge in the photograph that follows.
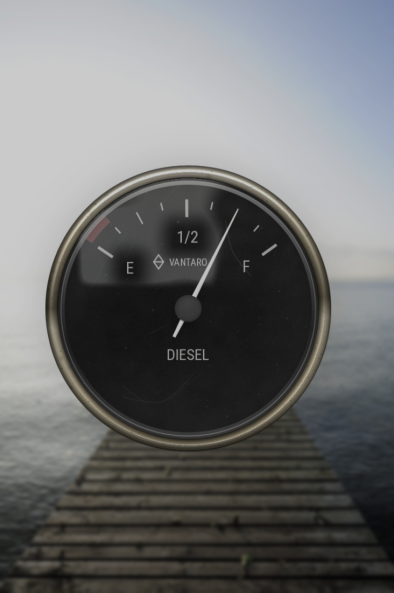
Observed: 0.75
